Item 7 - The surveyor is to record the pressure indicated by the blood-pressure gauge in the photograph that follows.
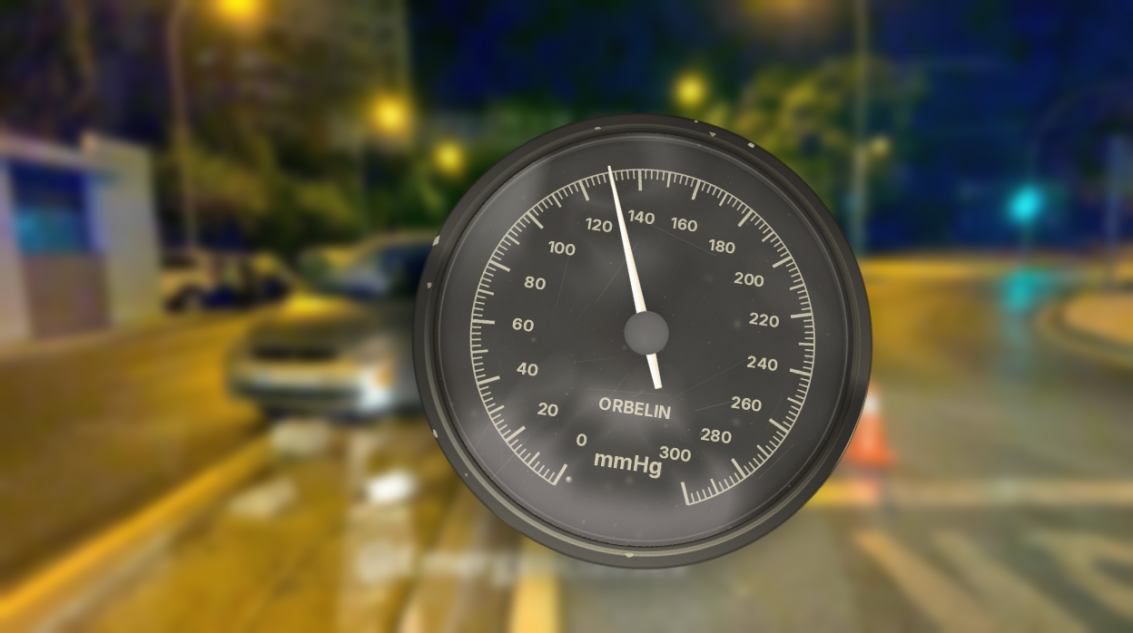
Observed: 130 mmHg
